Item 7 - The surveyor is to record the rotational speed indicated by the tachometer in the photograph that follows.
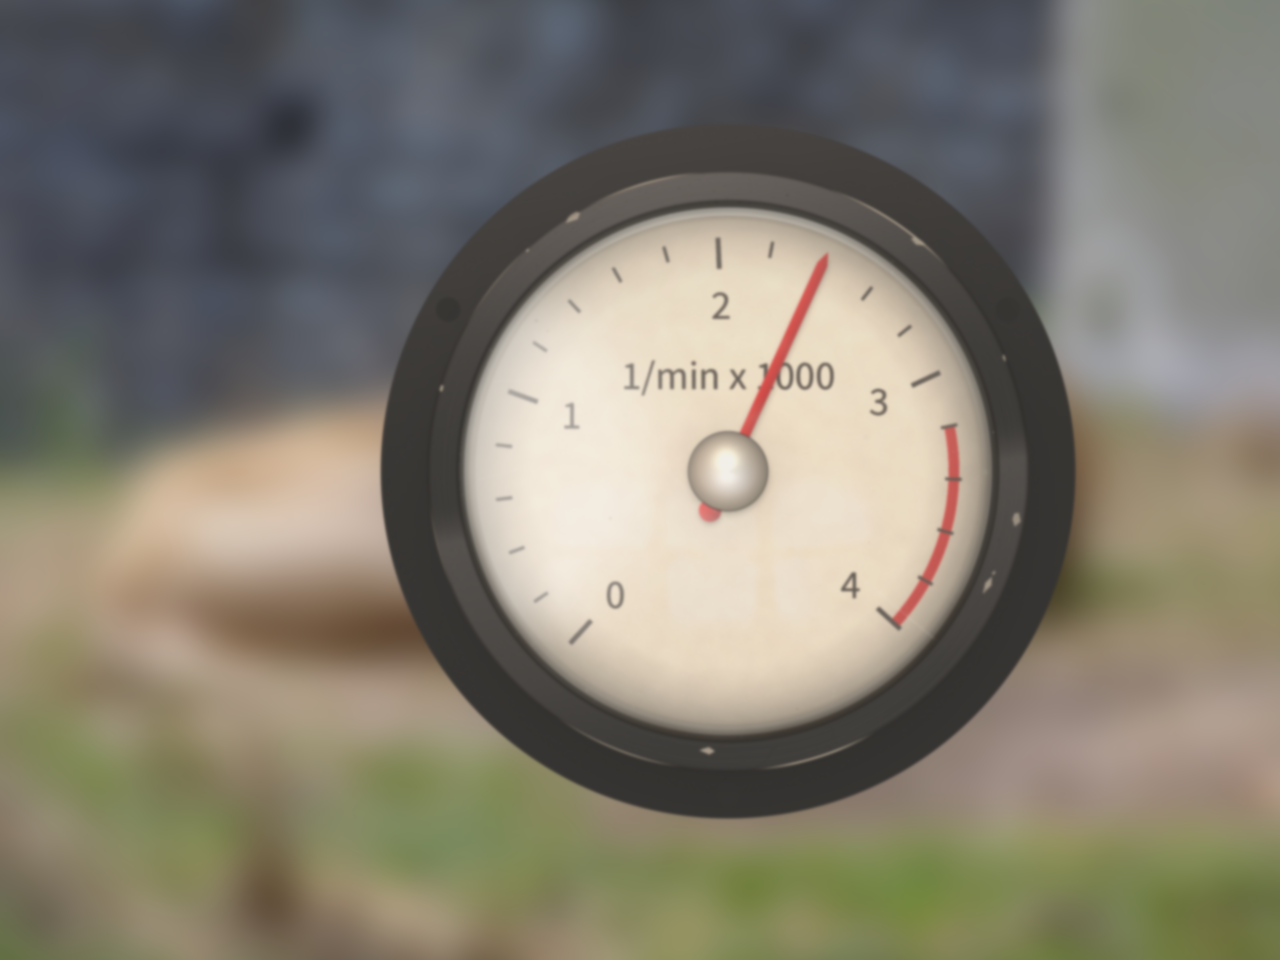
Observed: 2400 rpm
